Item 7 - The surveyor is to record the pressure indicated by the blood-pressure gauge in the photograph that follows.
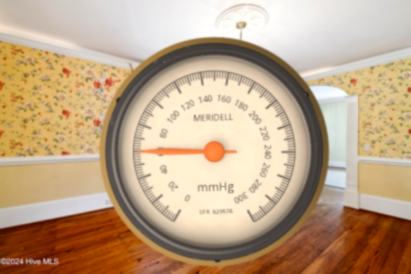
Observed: 60 mmHg
